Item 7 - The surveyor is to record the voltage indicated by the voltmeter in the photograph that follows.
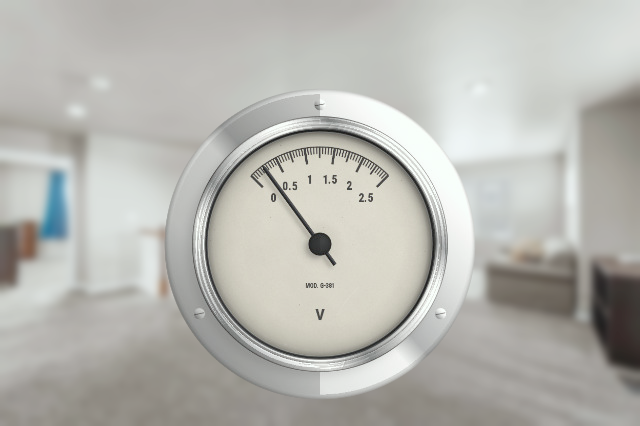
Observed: 0.25 V
